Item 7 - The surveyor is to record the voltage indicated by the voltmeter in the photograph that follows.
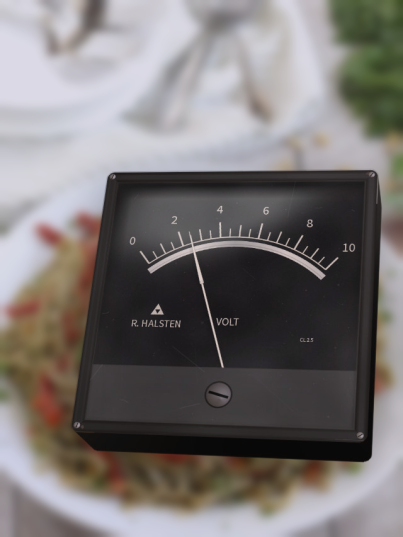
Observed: 2.5 V
